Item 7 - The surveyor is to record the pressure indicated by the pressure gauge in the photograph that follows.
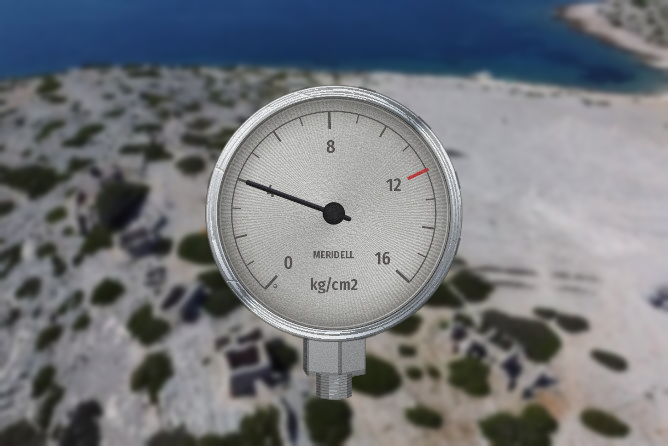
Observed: 4 kg/cm²
